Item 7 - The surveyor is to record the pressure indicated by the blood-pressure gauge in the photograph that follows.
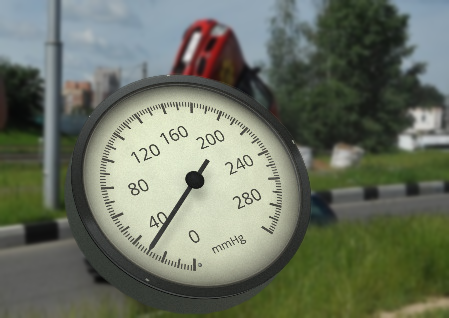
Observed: 30 mmHg
